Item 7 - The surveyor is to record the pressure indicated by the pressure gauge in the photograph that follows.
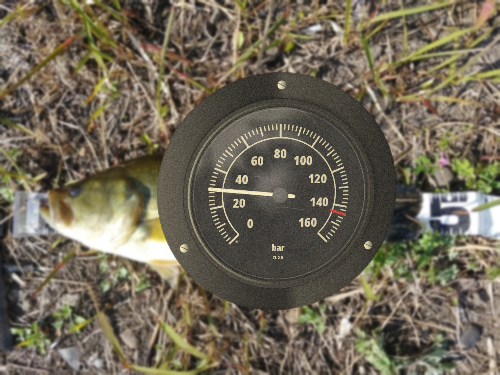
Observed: 30 bar
